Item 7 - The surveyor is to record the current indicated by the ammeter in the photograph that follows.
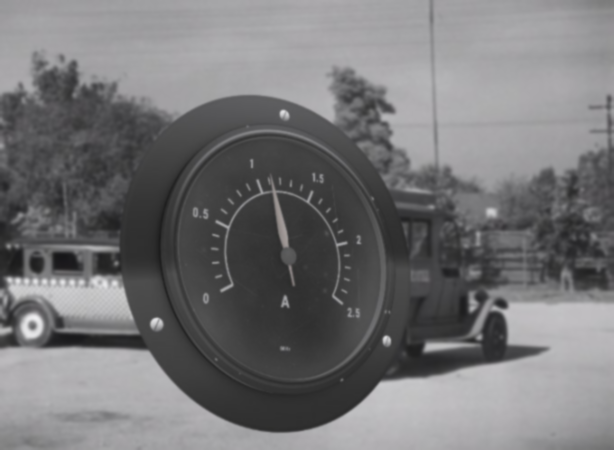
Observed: 1.1 A
